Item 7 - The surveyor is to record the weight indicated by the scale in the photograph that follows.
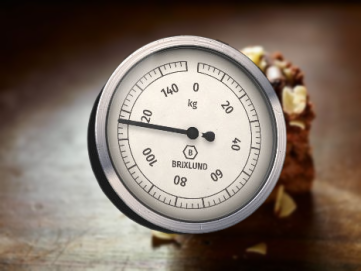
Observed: 116 kg
